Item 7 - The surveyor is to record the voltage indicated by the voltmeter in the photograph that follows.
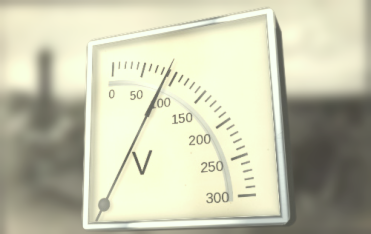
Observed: 90 V
